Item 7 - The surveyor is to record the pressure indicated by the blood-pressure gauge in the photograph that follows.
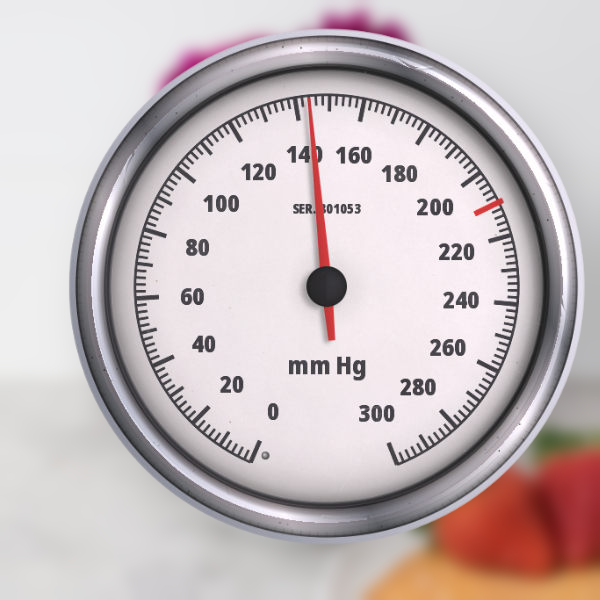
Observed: 144 mmHg
